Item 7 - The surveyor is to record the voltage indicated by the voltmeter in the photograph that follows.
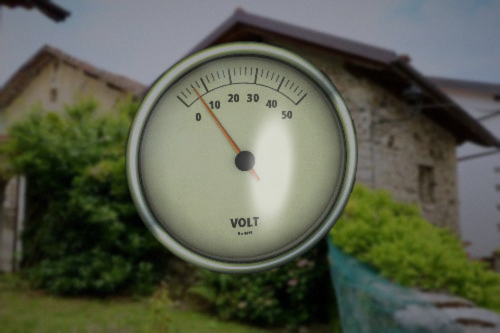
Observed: 6 V
